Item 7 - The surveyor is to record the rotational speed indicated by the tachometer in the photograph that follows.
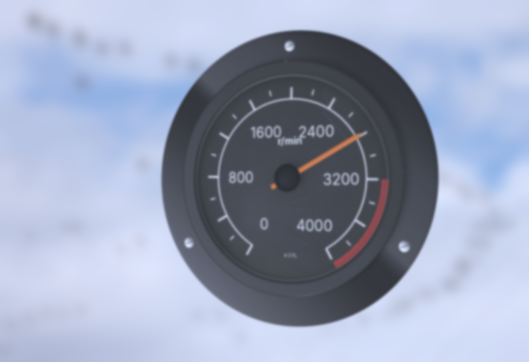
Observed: 2800 rpm
